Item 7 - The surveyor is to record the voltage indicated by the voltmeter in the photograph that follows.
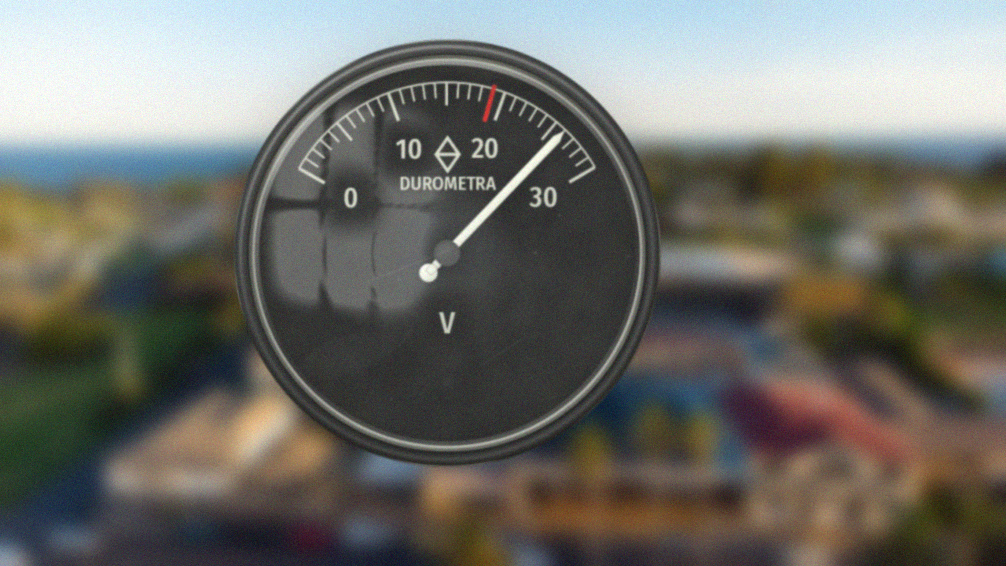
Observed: 26 V
